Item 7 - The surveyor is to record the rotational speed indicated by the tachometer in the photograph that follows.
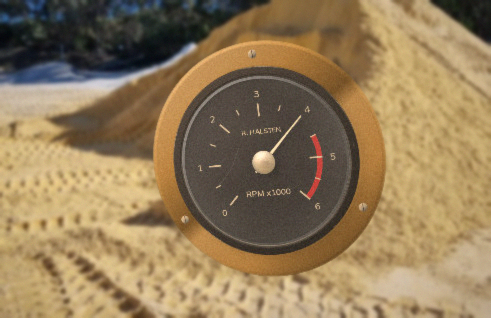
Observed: 4000 rpm
